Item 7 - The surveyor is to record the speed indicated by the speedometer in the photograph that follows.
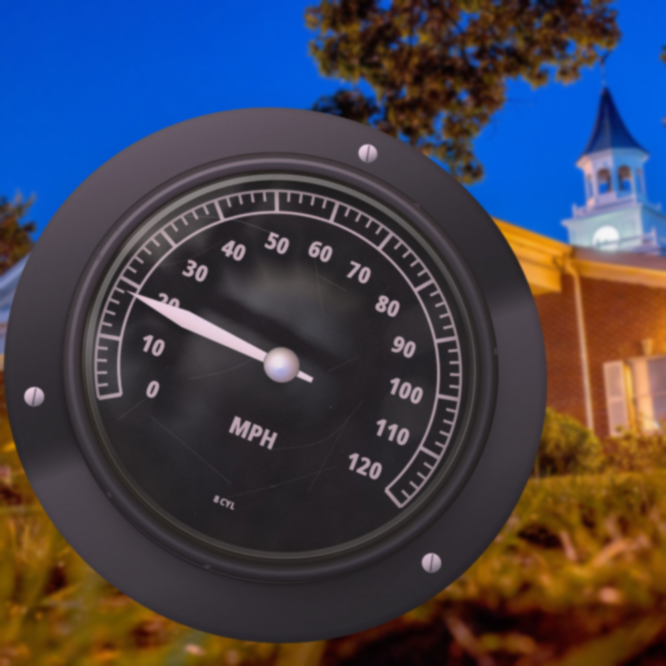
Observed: 18 mph
